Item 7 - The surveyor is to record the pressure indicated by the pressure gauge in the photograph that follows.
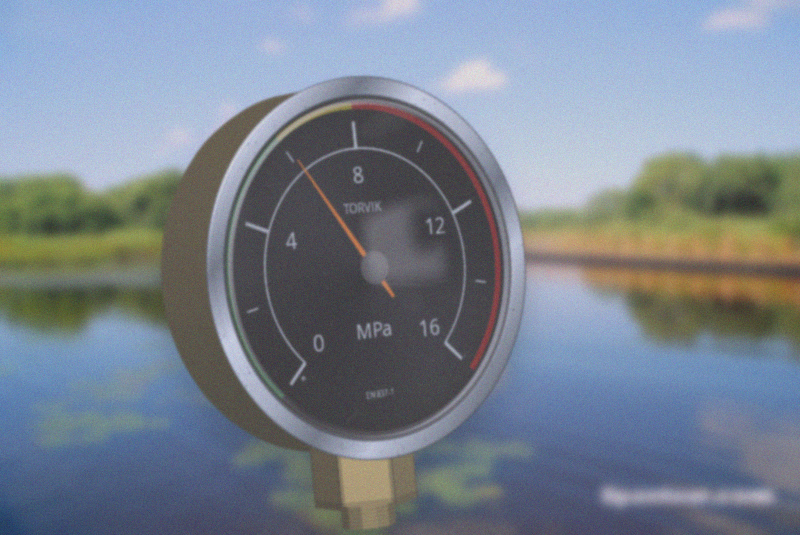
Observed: 6 MPa
